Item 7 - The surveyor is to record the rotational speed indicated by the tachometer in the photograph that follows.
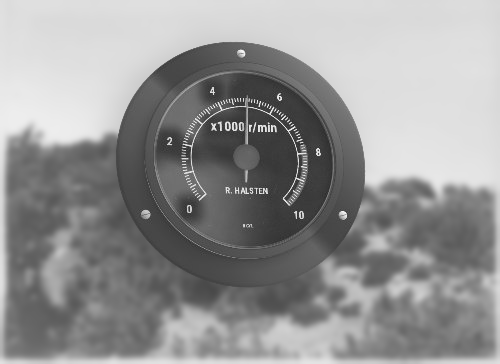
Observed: 5000 rpm
